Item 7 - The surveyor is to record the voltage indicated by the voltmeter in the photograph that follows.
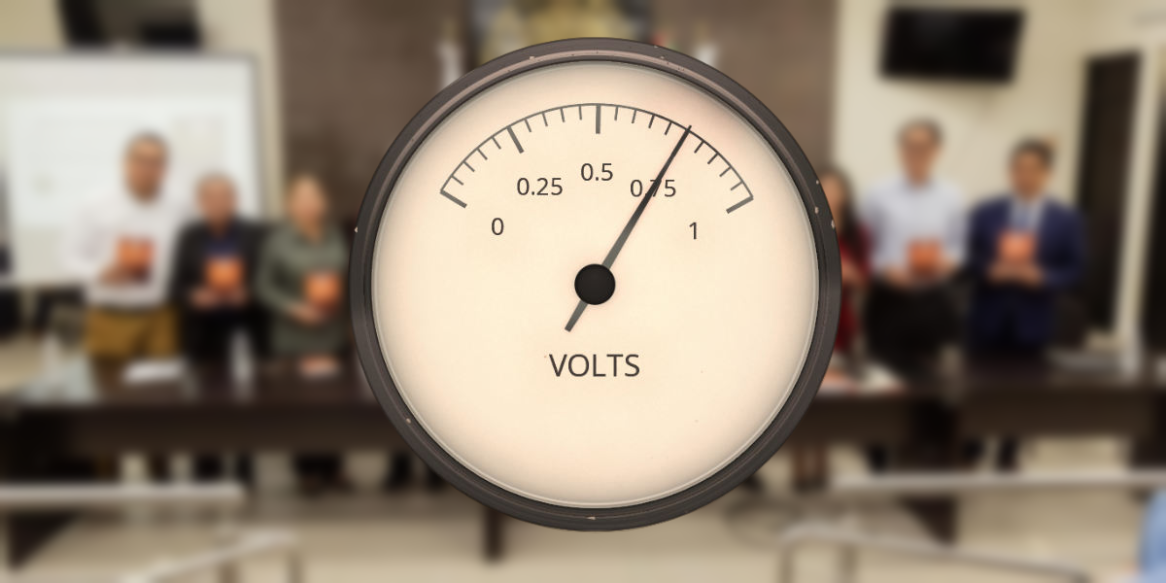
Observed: 0.75 V
